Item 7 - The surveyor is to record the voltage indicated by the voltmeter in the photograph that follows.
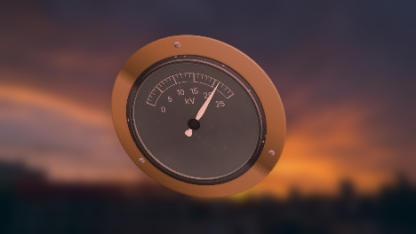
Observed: 21 kV
